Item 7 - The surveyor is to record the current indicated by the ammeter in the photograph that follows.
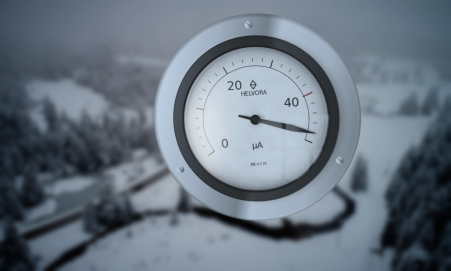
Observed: 48 µA
